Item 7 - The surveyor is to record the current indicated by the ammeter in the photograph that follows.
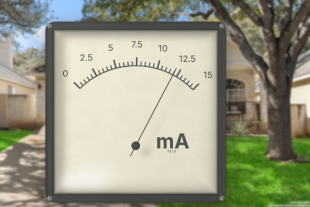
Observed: 12 mA
